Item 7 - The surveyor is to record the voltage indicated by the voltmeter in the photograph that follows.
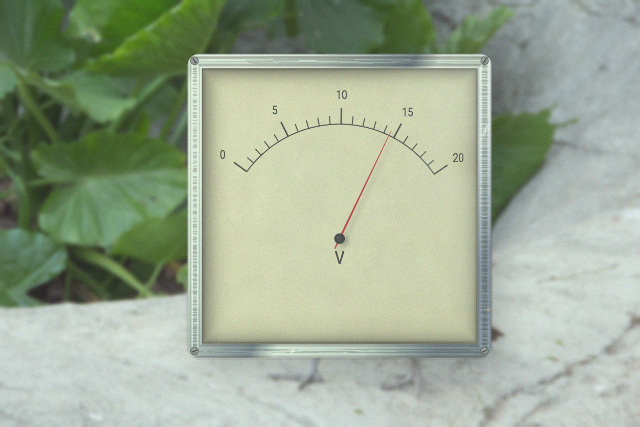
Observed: 14.5 V
